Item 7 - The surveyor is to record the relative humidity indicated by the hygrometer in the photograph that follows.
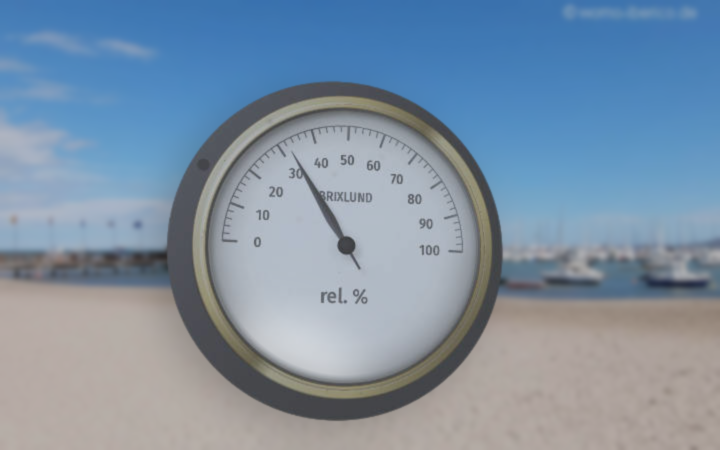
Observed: 32 %
